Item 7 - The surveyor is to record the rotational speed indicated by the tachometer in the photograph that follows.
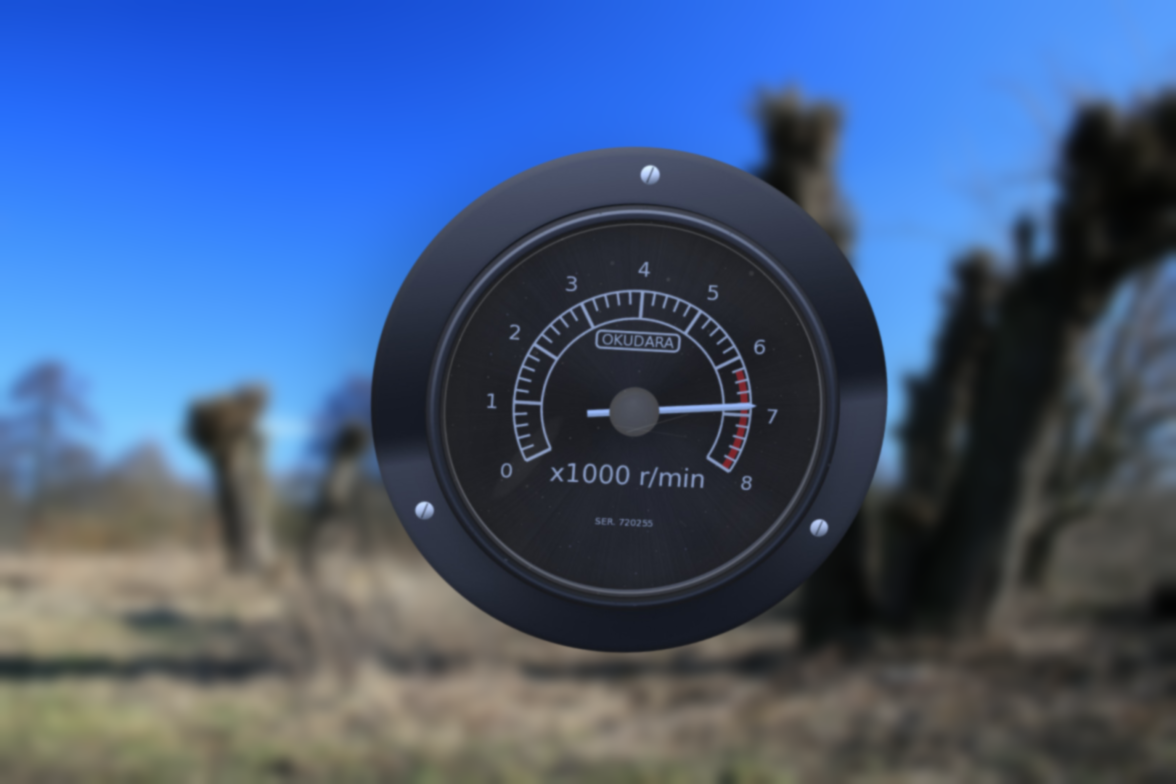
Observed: 6800 rpm
